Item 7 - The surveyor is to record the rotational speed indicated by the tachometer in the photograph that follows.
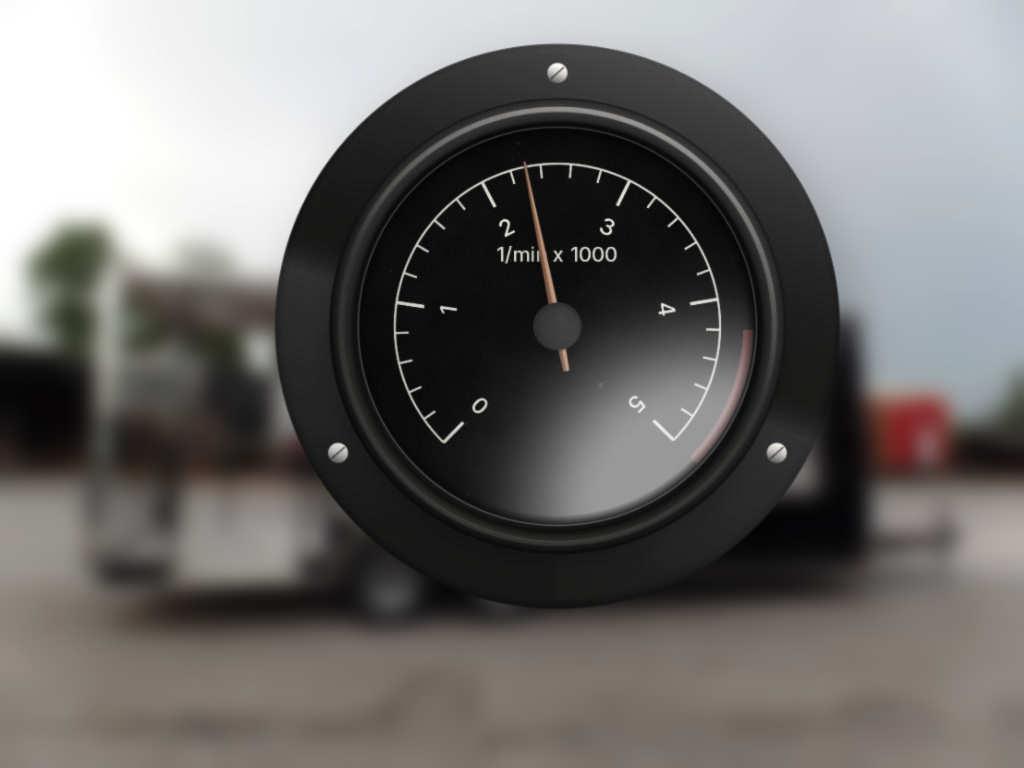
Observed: 2300 rpm
